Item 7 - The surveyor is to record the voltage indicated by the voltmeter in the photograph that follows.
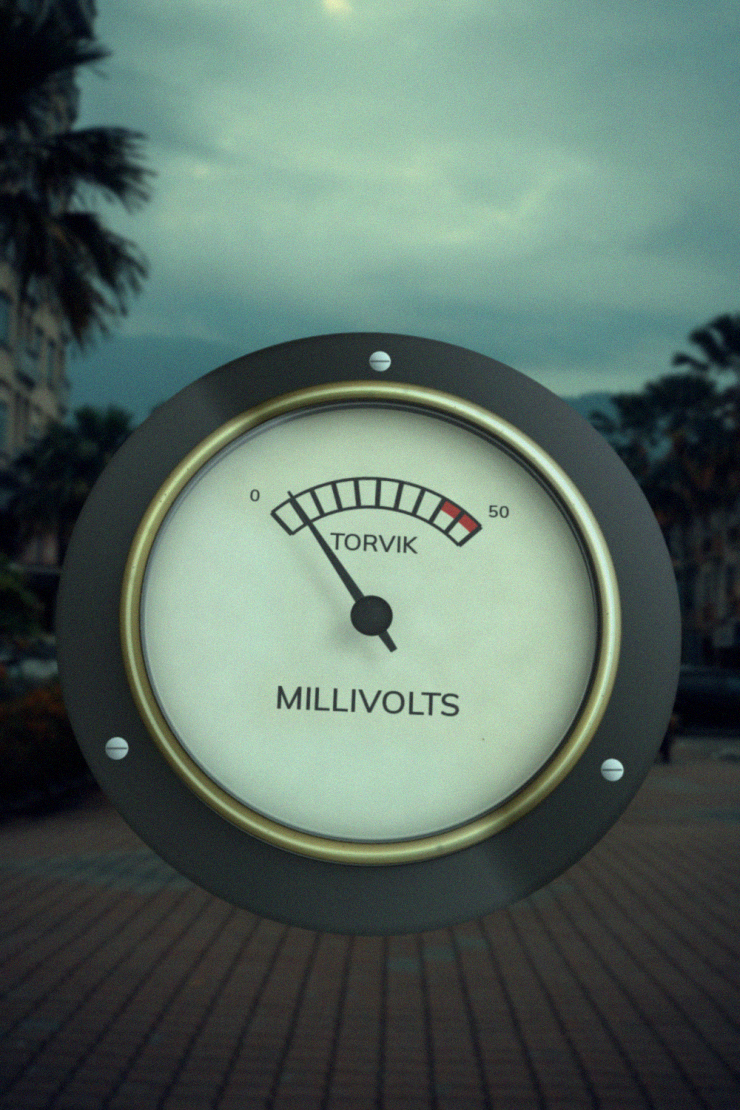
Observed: 5 mV
